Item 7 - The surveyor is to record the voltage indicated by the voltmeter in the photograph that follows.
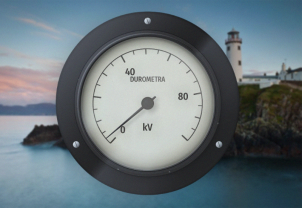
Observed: 2.5 kV
